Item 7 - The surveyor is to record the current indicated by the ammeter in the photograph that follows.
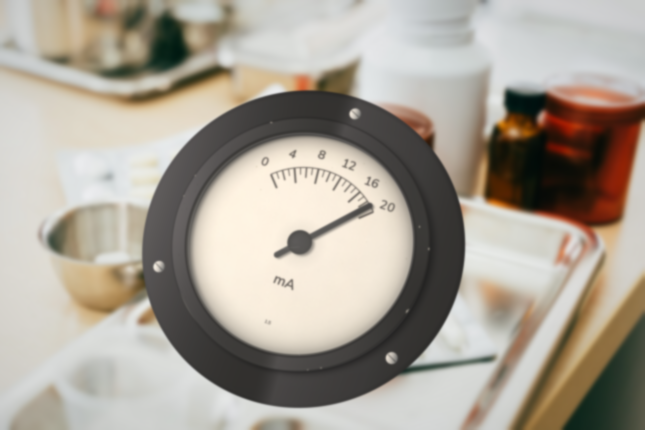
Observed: 19 mA
